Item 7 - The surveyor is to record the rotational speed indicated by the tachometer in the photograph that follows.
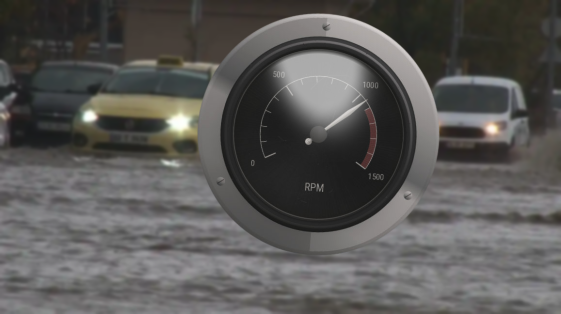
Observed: 1050 rpm
